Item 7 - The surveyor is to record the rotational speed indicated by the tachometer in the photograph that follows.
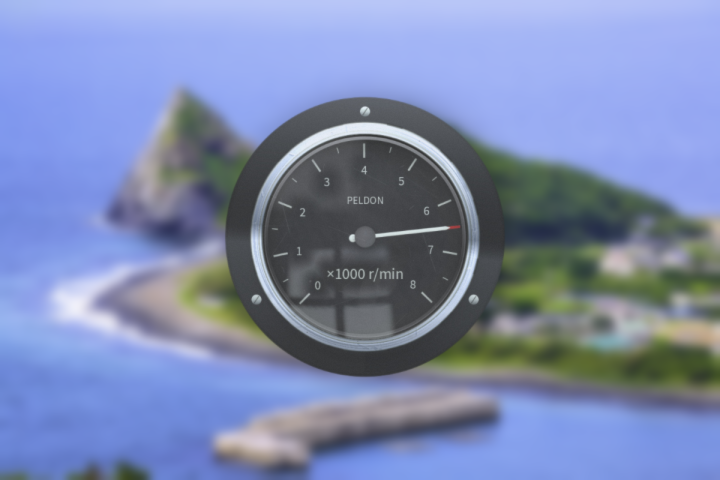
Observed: 6500 rpm
